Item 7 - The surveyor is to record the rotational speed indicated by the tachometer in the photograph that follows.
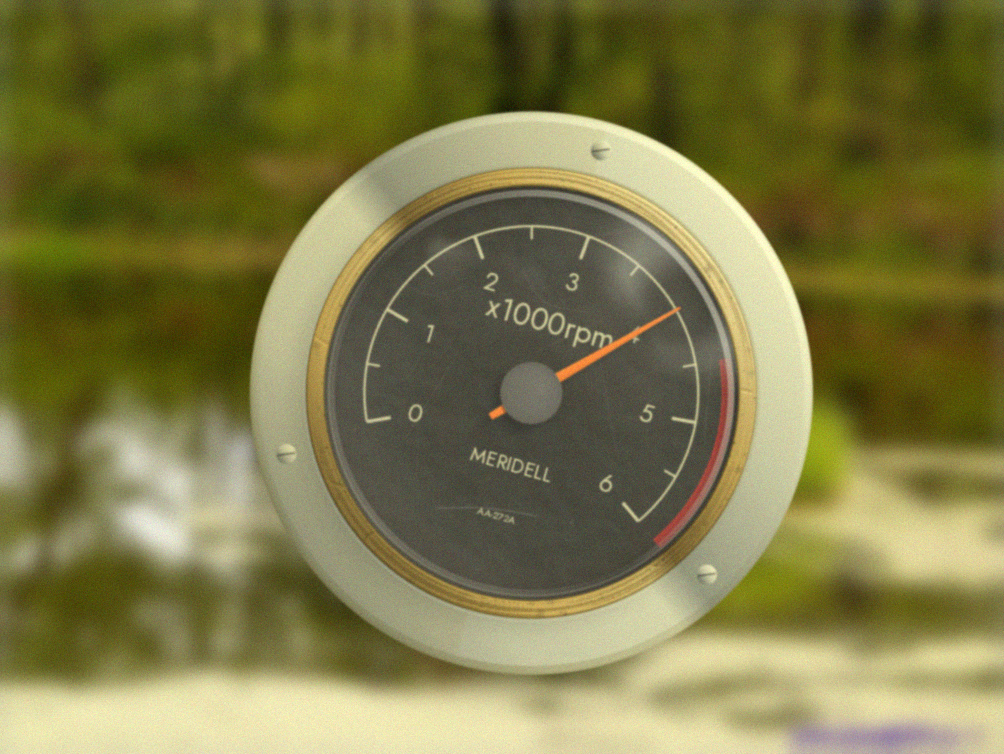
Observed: 4000 rpm
